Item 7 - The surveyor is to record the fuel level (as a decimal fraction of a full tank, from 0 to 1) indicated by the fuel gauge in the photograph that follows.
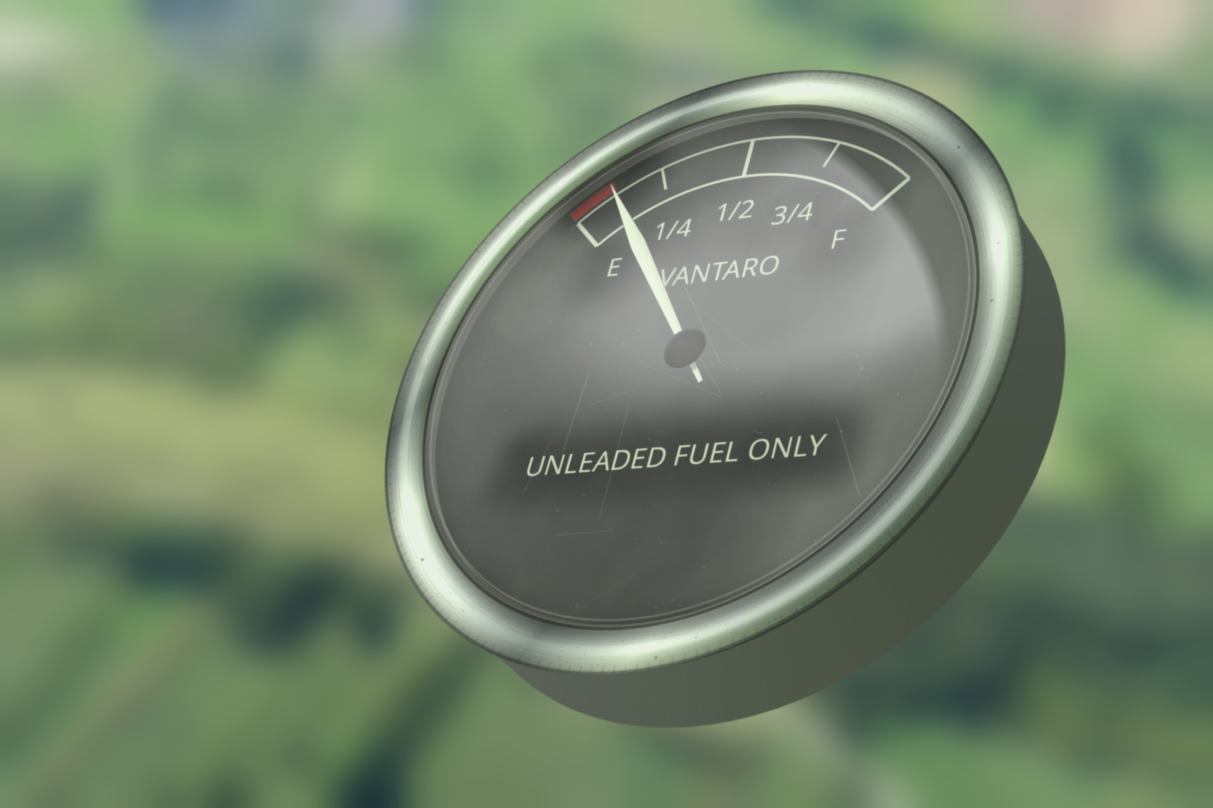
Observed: 0.125
